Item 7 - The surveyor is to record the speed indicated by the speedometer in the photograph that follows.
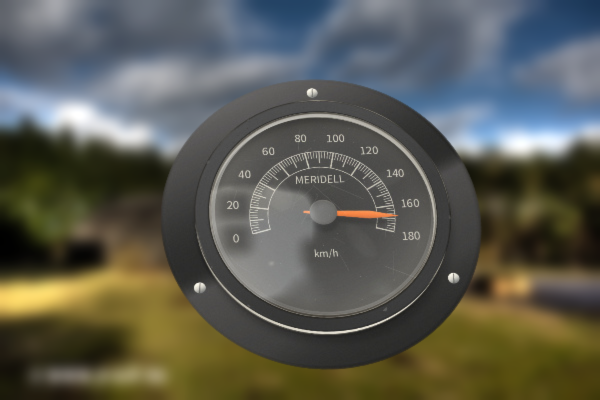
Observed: 170 km/h
